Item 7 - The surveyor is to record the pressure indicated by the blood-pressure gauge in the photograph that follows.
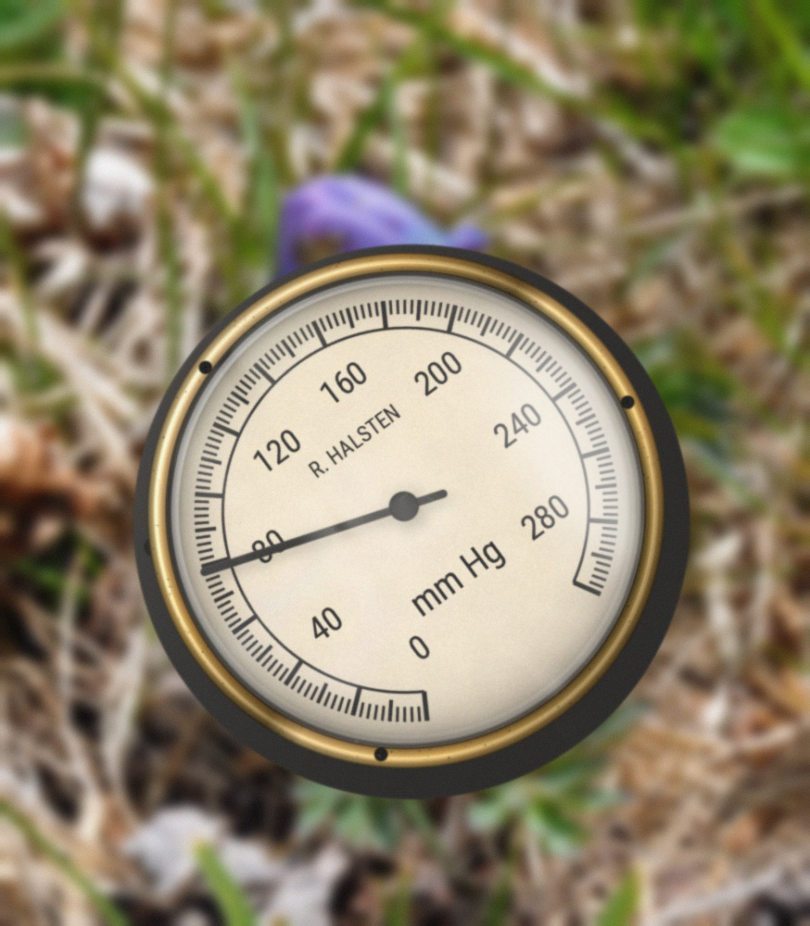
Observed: 78 mmHg
